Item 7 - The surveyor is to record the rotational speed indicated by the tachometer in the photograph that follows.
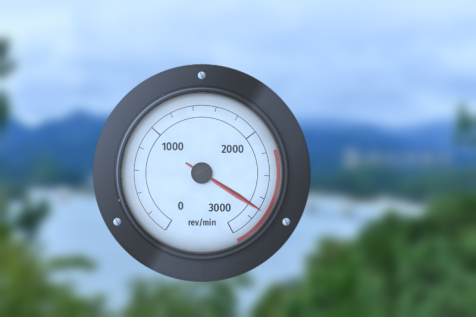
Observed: 2700 rpm
